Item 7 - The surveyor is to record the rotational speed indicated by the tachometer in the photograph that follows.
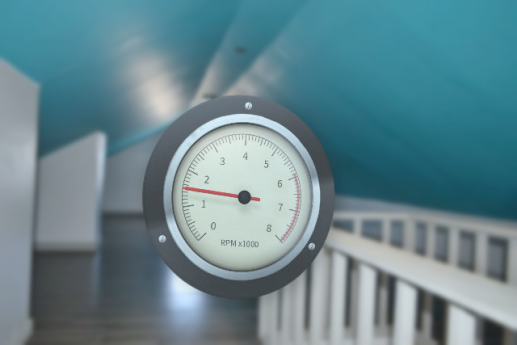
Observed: 1500 rpm
